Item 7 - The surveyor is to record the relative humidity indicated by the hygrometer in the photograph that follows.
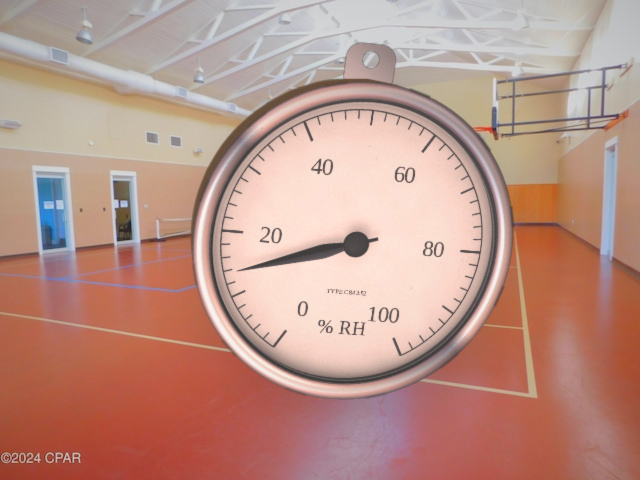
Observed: 14 %
